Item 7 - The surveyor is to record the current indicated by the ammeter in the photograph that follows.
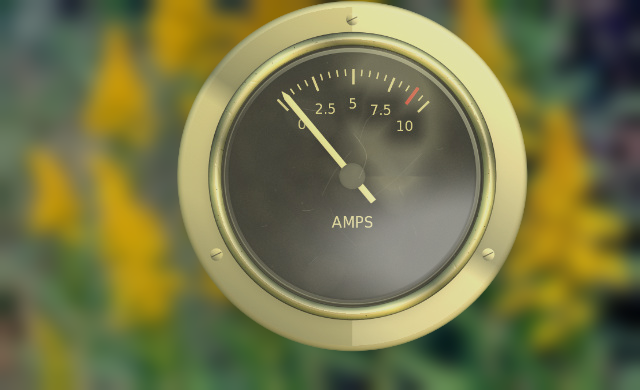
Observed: 0.5 A
